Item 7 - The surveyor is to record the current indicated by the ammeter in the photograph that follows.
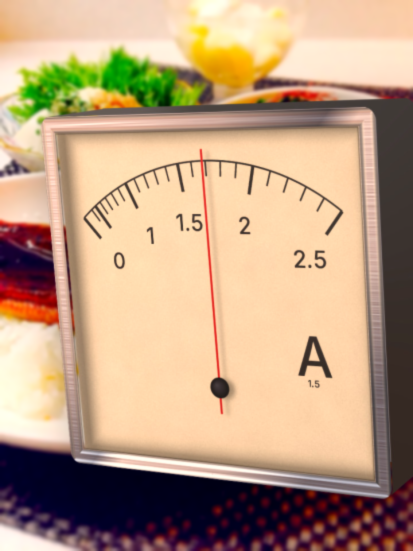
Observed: 1.7 A
